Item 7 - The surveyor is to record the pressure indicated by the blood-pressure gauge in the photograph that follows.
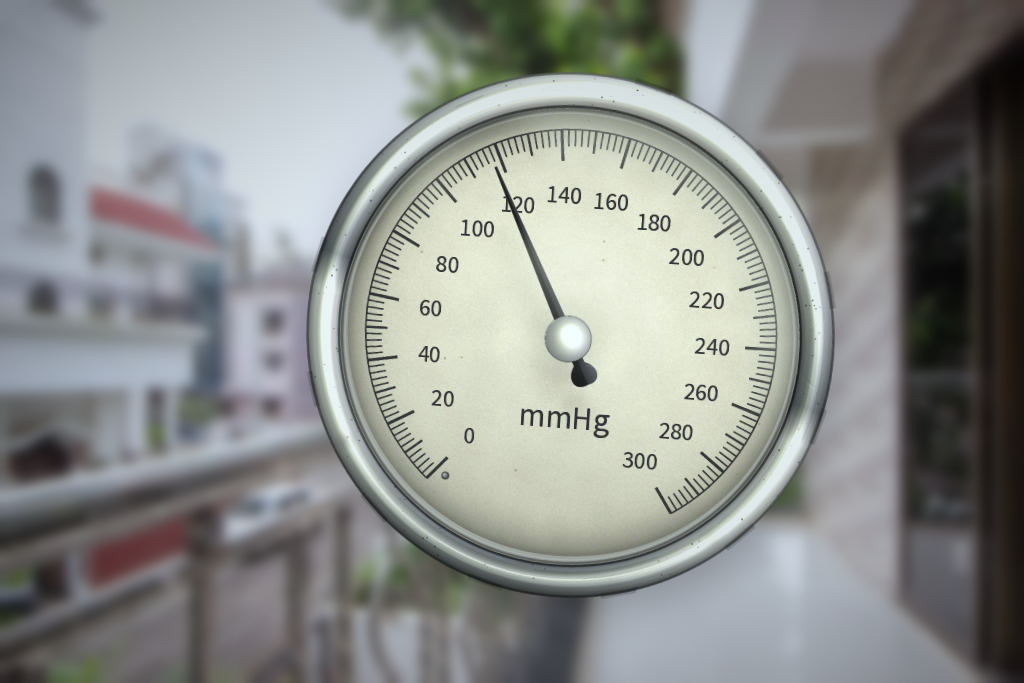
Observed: 118 mmHg
